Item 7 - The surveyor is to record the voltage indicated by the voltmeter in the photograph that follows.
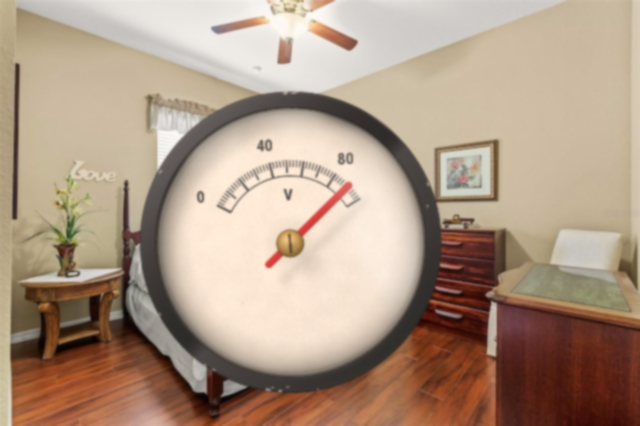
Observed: 90 V
